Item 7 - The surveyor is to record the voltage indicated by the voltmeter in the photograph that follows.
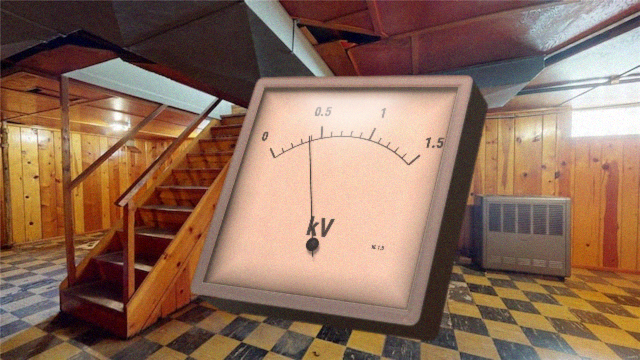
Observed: 0.4 kV
